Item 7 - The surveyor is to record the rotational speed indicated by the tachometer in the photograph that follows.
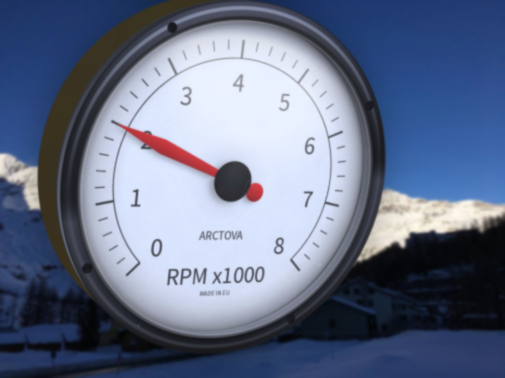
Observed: 2000 rpm
